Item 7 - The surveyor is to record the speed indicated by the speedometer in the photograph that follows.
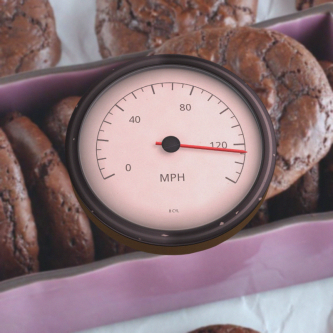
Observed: 125 mph
